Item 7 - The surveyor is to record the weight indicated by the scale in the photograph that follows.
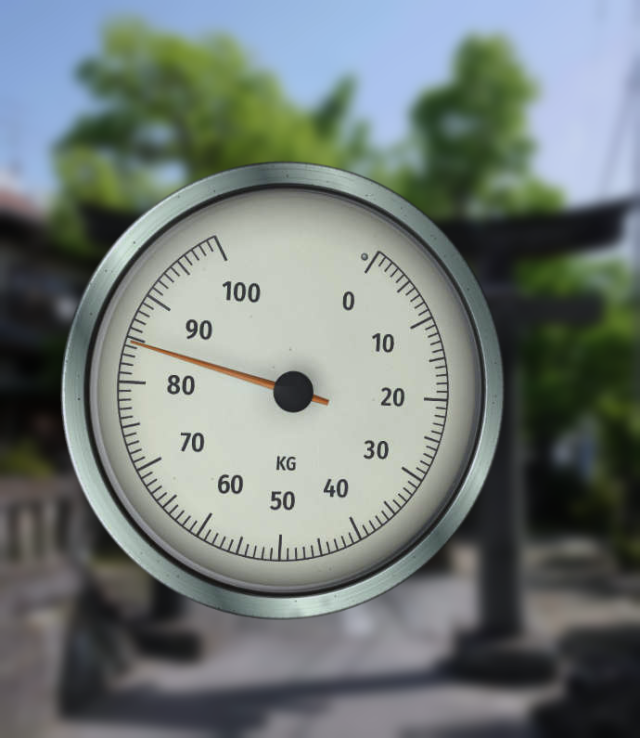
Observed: 84.5 kg
